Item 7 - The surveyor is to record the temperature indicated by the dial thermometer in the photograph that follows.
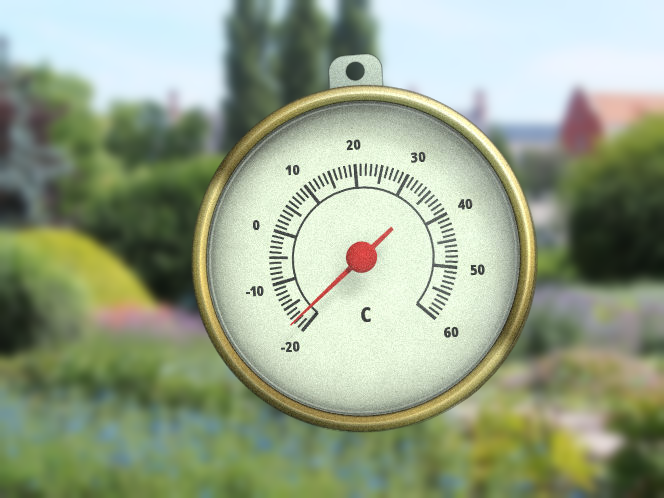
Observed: -18 °C
